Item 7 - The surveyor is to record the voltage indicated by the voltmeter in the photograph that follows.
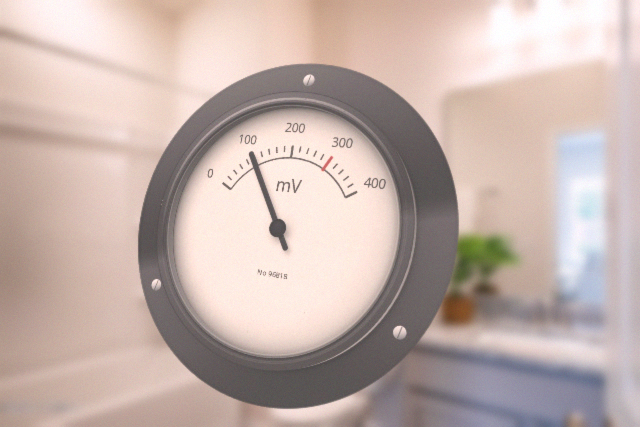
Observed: 100 mV
